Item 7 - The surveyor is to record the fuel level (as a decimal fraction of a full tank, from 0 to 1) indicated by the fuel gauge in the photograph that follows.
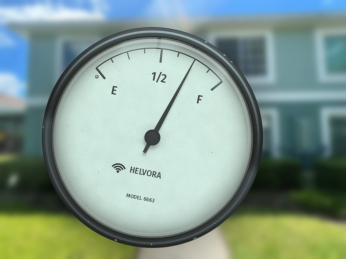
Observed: 0.75
